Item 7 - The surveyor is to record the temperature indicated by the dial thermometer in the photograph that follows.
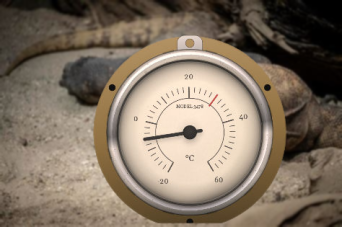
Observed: -6 °C
